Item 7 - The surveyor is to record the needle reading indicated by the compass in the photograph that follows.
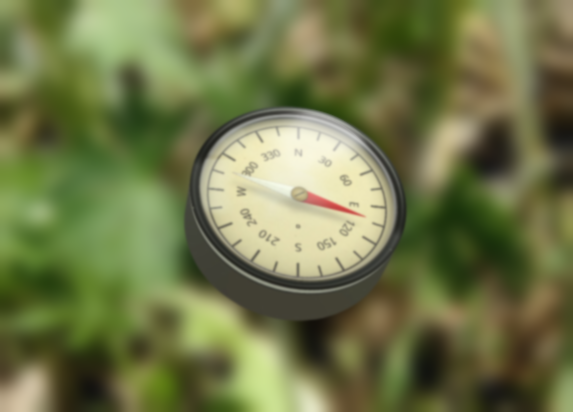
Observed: 105 °
